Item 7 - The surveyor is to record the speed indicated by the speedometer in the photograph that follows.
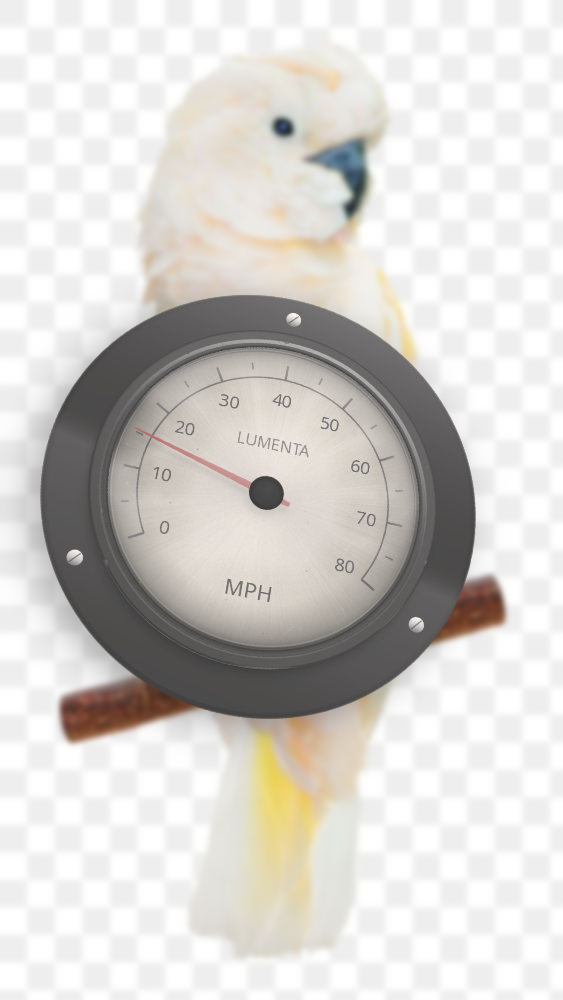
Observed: 15 mph
